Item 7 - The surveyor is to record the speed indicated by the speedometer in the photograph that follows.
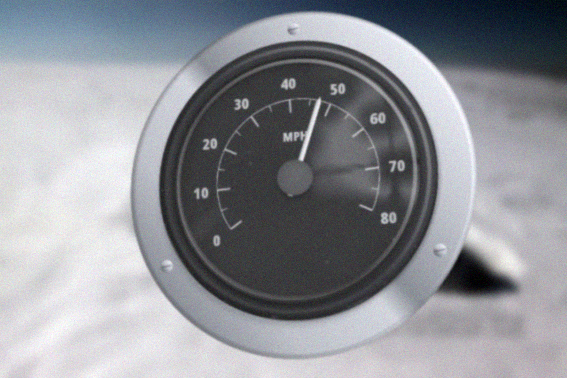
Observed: 47.5 mph
